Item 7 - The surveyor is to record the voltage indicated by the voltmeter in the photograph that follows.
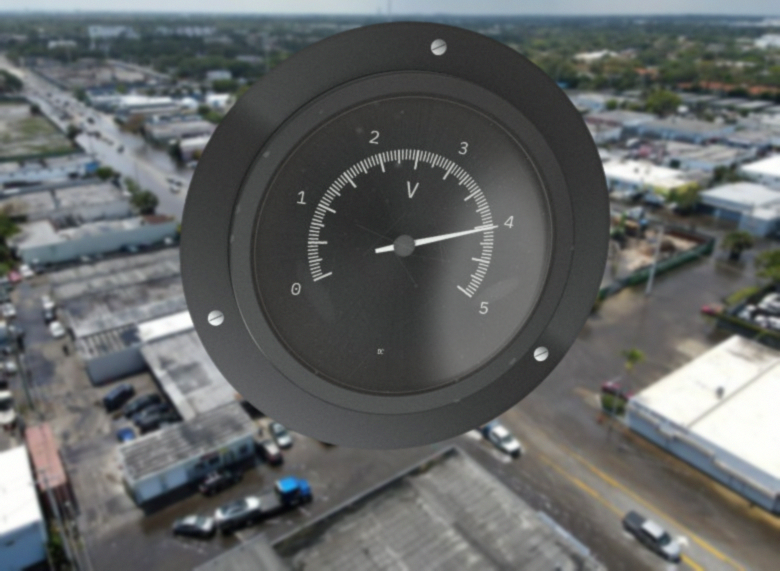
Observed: 4 V
